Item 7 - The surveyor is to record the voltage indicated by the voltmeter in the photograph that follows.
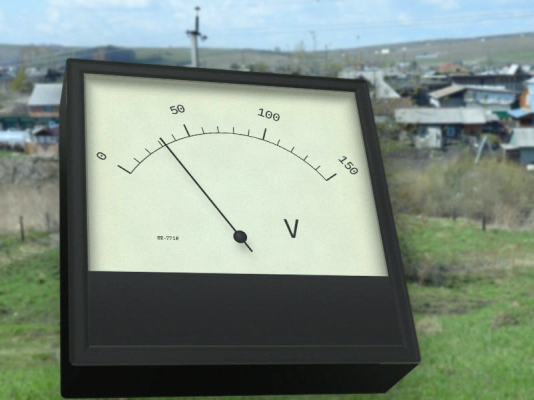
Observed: 30 V
